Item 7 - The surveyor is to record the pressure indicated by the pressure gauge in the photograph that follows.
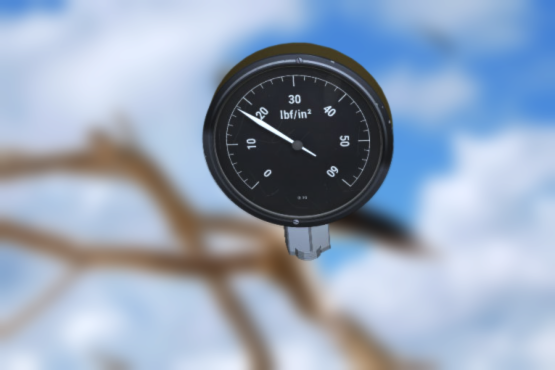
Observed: 18 psi
